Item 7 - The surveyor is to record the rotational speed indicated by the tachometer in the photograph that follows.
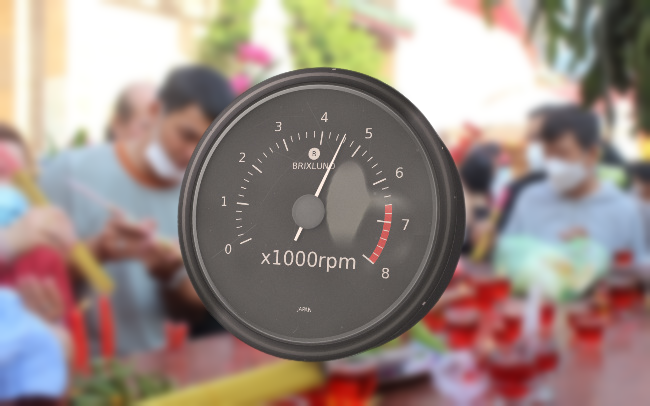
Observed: 4600 rpm
